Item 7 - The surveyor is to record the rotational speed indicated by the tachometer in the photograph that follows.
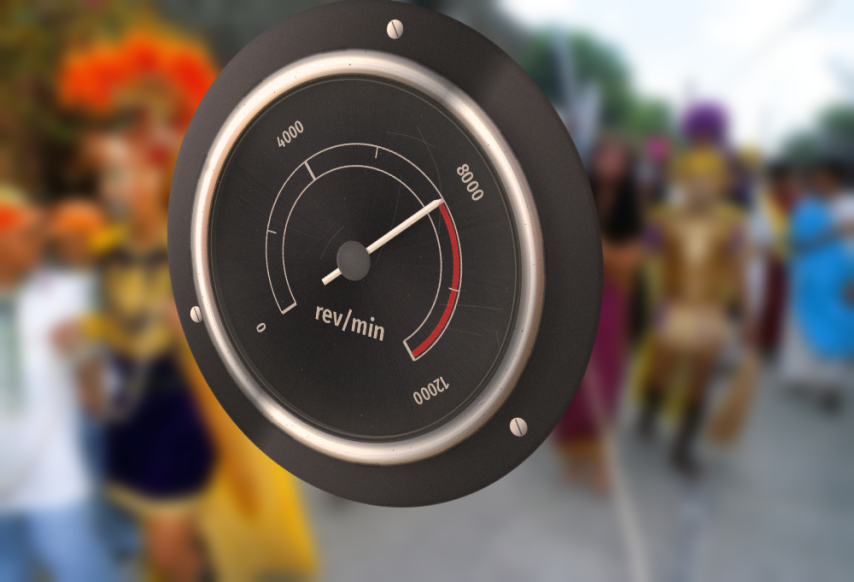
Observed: 8000 rpm
